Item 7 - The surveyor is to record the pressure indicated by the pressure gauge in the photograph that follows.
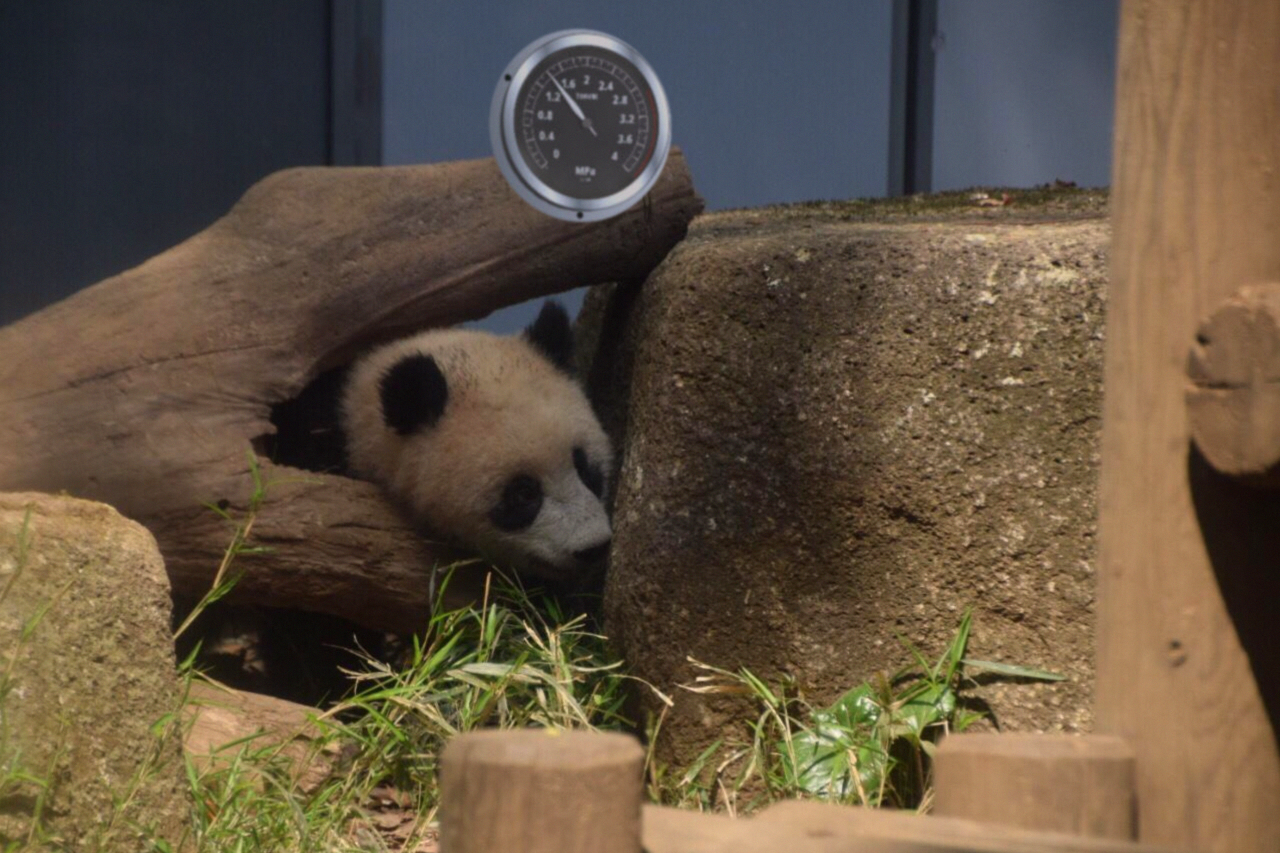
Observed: 1.4 MPa
